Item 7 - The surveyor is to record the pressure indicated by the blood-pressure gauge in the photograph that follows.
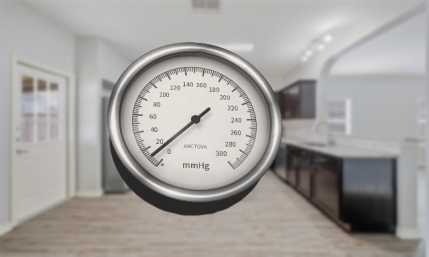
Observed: 10 mmHg
